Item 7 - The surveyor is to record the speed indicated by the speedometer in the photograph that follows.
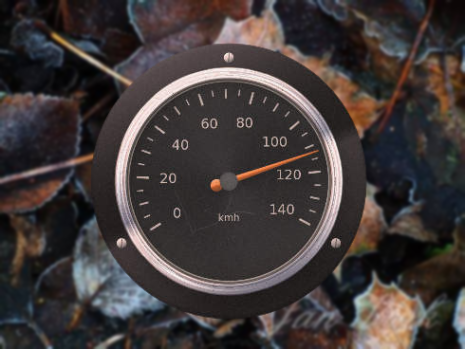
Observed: 112.5 km/h
